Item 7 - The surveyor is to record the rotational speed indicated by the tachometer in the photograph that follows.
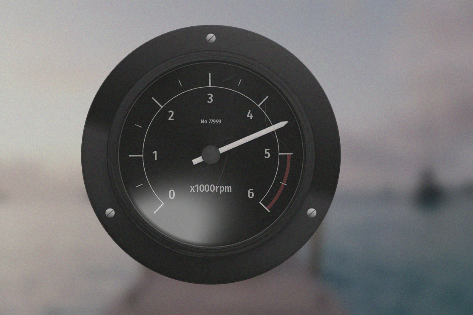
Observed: 4500 rpm
